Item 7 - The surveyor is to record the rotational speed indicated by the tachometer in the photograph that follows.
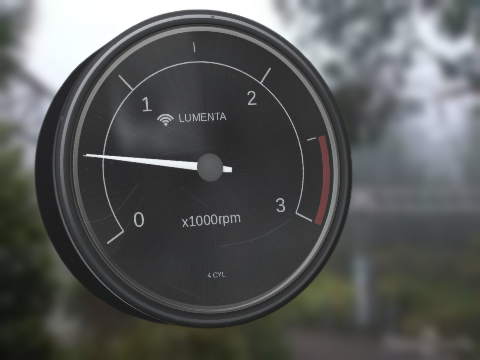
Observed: 500 rpm
